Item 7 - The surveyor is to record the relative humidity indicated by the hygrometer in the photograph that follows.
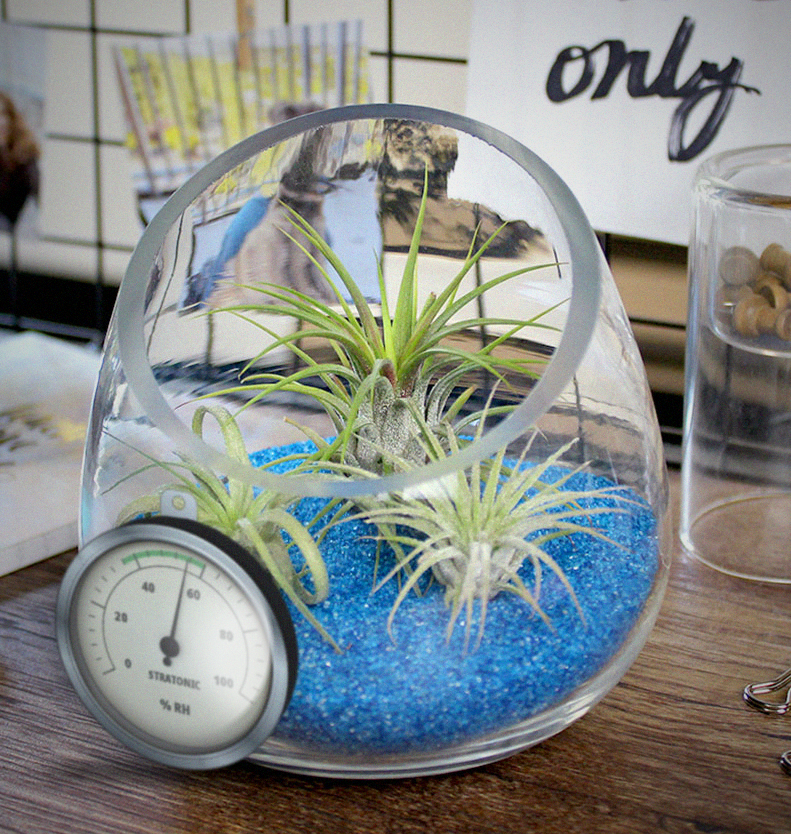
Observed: 56 %
